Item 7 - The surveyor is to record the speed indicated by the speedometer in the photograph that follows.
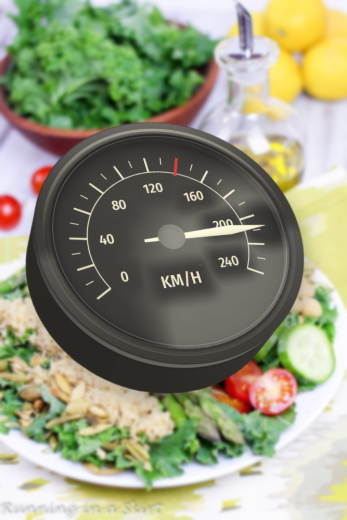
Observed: 210 km/h
